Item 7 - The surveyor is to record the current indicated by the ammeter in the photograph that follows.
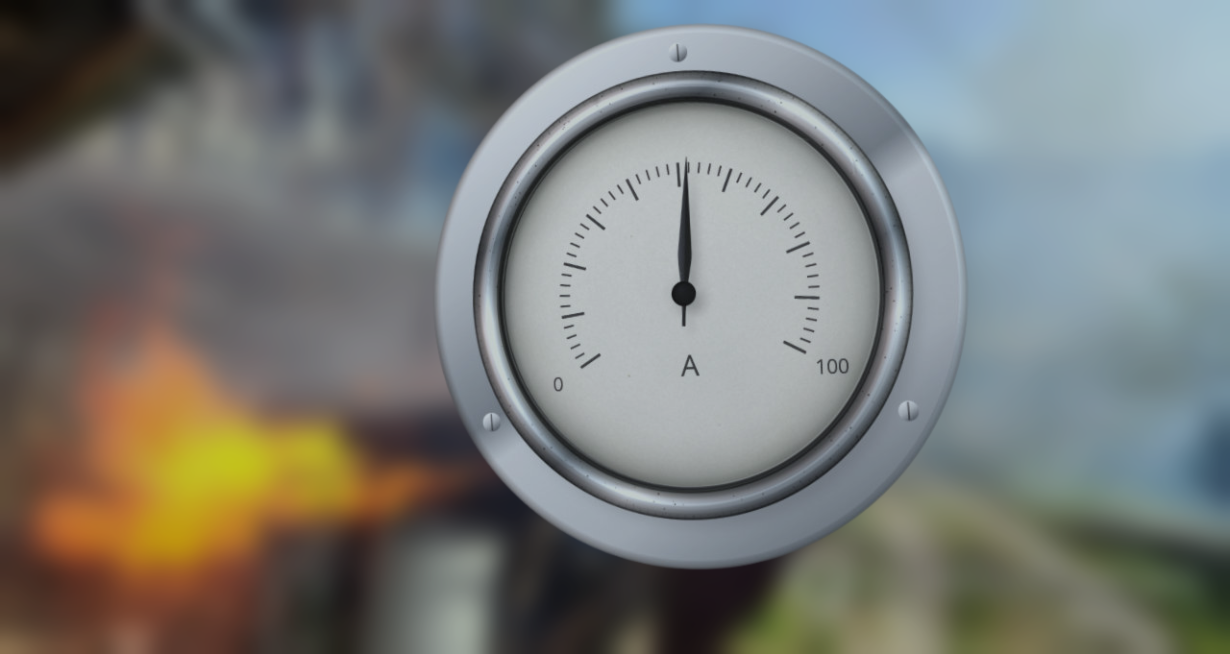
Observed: 52 A
